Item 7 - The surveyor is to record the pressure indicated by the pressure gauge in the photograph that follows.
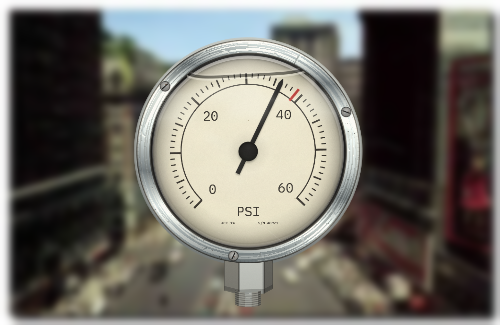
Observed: 36 psi
